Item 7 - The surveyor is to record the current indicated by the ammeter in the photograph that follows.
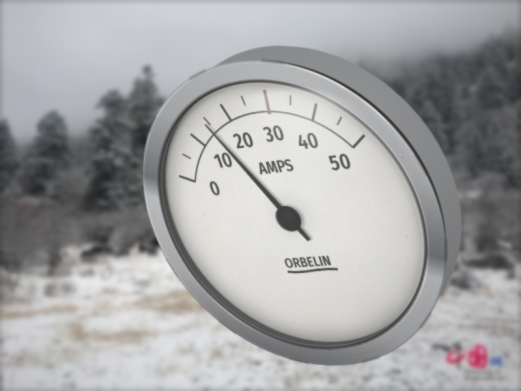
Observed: 15 A
